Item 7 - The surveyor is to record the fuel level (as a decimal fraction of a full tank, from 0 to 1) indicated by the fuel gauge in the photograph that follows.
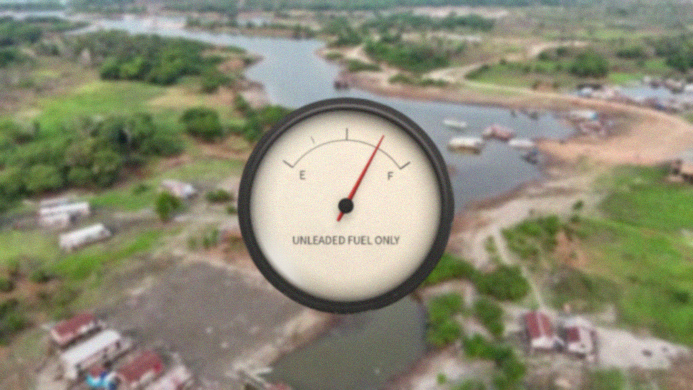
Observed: 0.75
